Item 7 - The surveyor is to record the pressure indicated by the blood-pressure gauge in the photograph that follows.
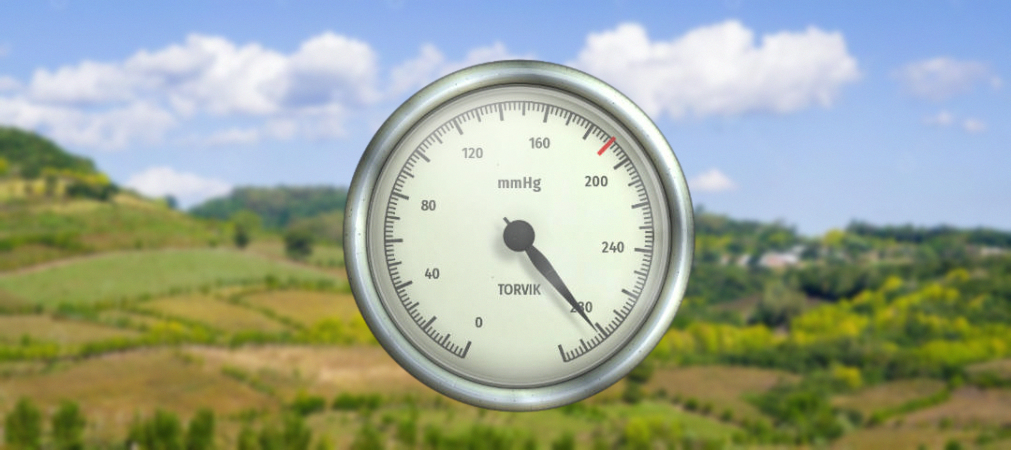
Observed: 282 mmHg
